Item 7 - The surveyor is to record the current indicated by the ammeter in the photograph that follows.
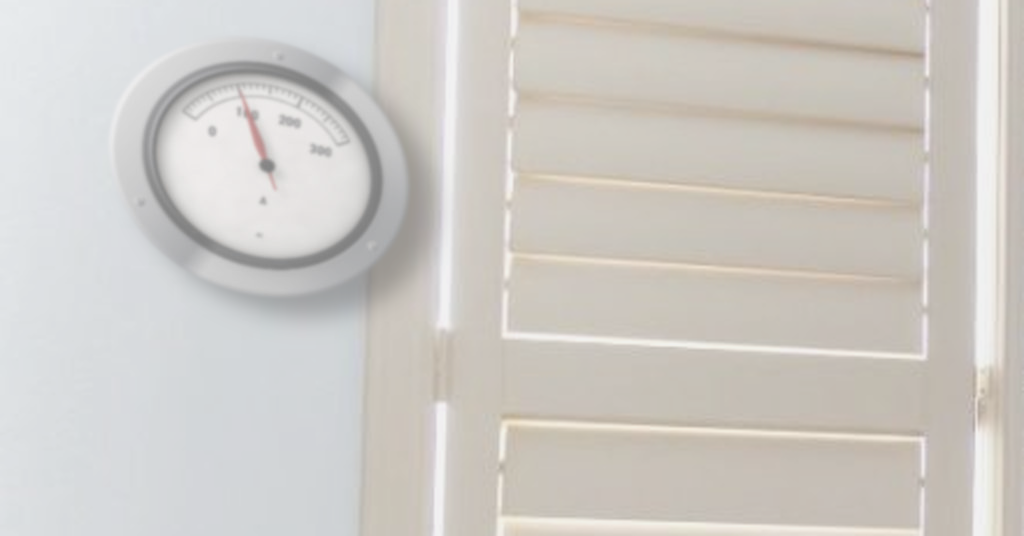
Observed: 100 A
